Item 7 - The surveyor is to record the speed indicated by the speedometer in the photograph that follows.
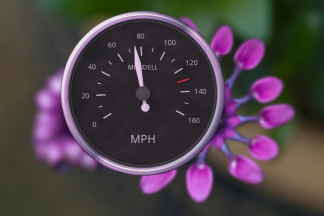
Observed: 75 mph
